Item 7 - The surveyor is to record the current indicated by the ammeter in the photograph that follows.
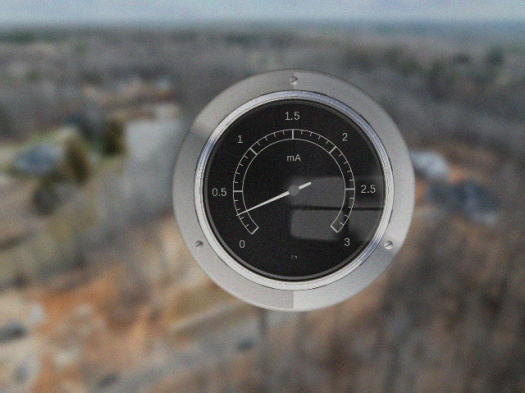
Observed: 0.25 mA
